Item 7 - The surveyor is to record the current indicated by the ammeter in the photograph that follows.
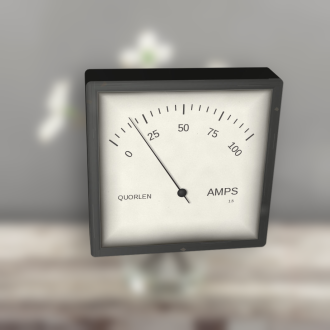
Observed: 17.5 A
